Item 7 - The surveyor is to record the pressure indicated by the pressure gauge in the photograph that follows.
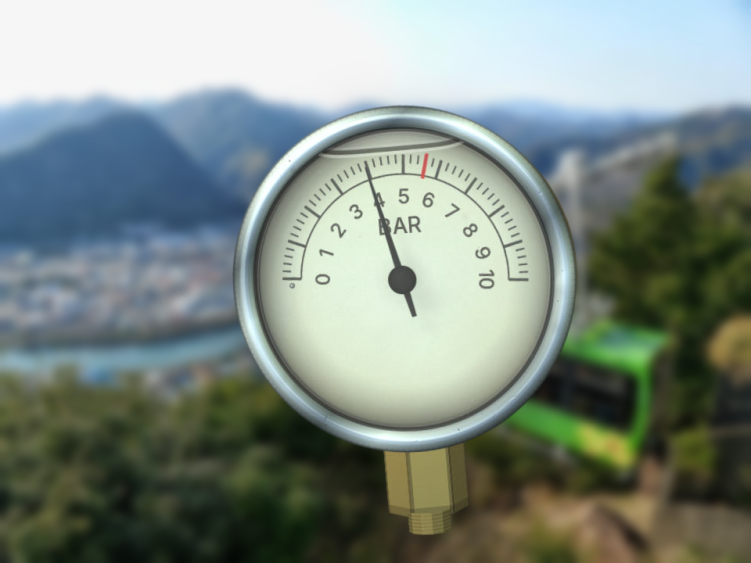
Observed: 4 bar
